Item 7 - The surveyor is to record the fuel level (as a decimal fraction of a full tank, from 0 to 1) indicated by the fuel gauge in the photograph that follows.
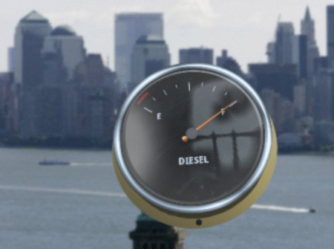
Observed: 1
